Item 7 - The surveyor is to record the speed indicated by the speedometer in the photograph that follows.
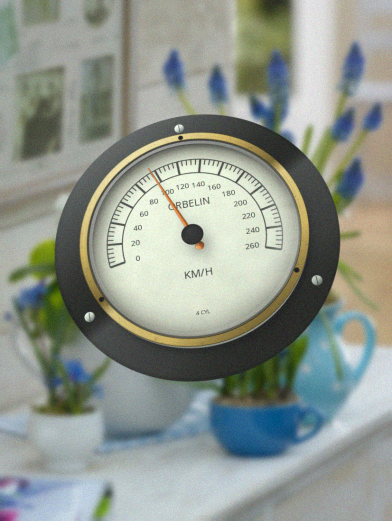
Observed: 96 km/h
